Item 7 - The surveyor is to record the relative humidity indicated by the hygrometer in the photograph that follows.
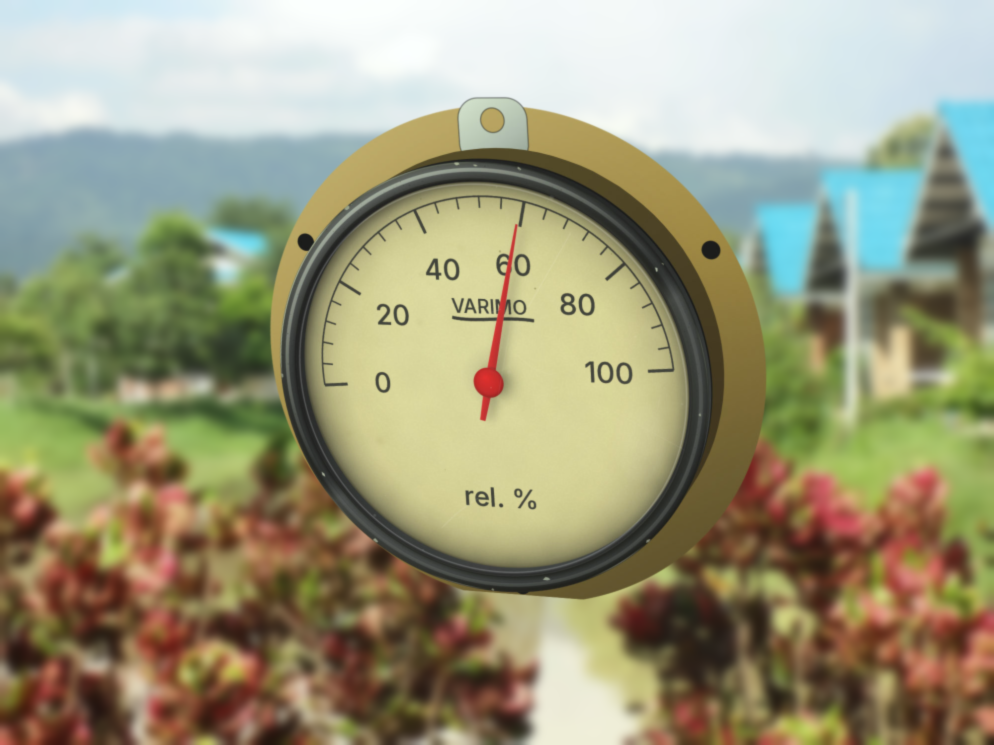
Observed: 60 %
